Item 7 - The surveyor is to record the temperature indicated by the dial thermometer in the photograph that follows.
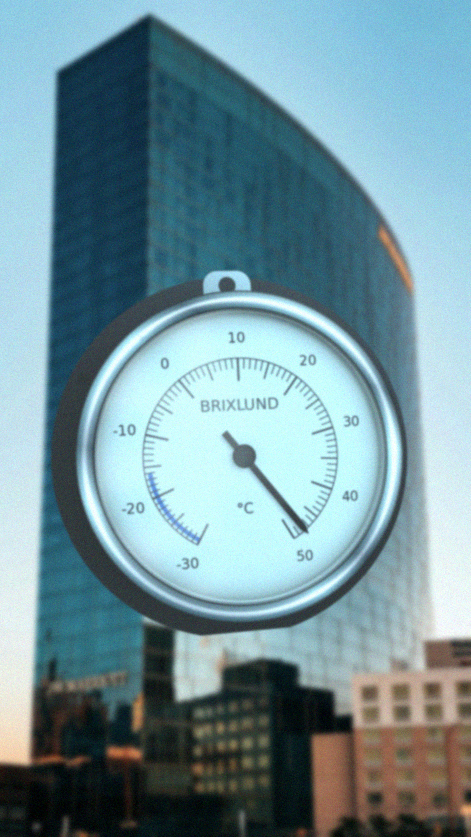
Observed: 48 °C
